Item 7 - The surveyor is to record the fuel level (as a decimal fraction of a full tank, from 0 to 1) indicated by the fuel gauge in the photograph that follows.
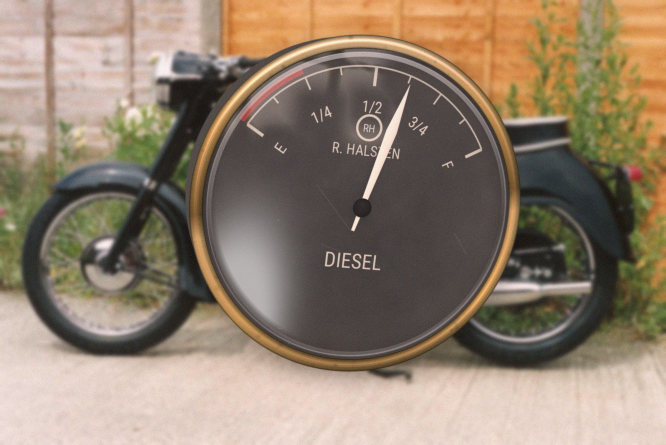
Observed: 0.625
